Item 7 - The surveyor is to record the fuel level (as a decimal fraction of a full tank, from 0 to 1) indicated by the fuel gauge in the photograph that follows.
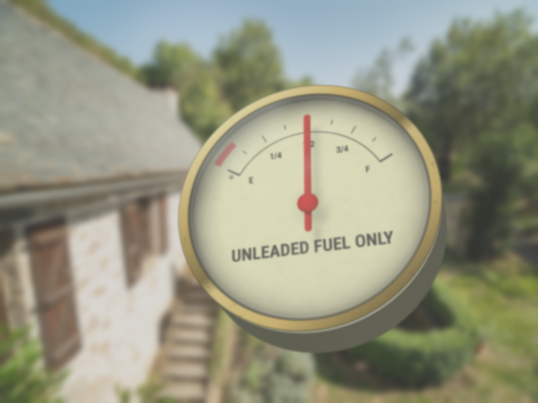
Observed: 0.5
